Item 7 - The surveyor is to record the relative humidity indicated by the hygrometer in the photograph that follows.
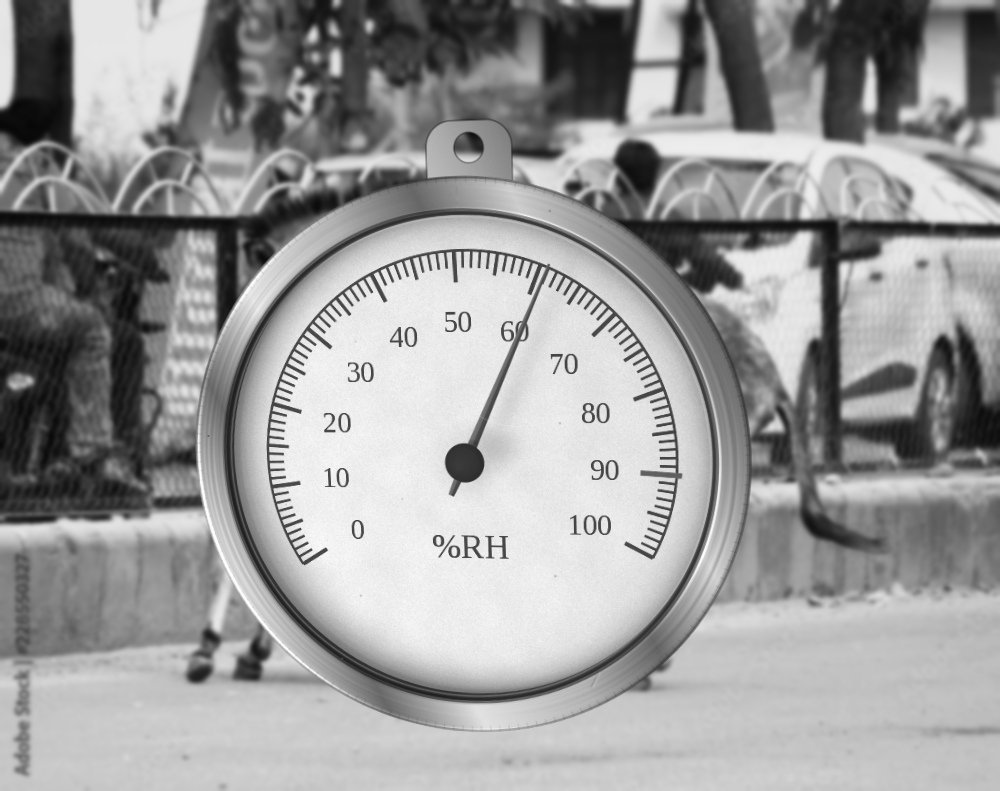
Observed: 61 %
